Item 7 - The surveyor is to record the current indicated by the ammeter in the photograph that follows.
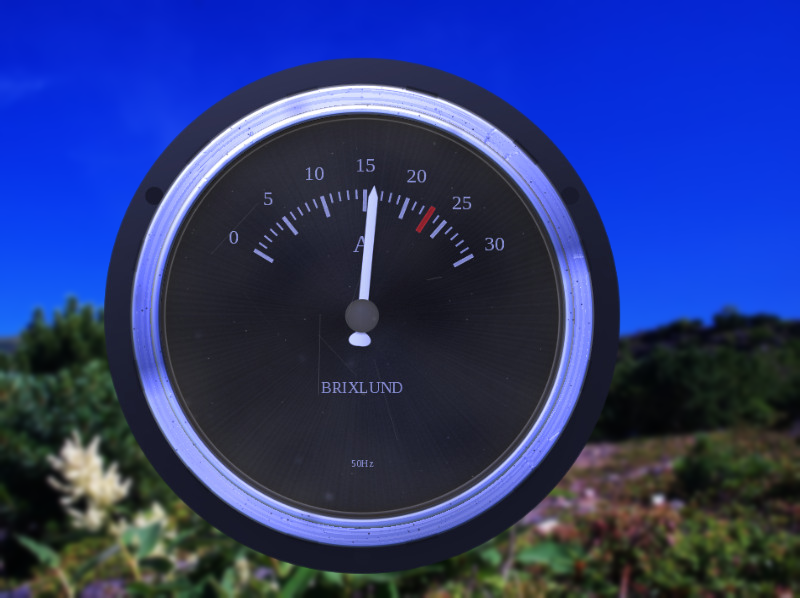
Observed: 16 A
